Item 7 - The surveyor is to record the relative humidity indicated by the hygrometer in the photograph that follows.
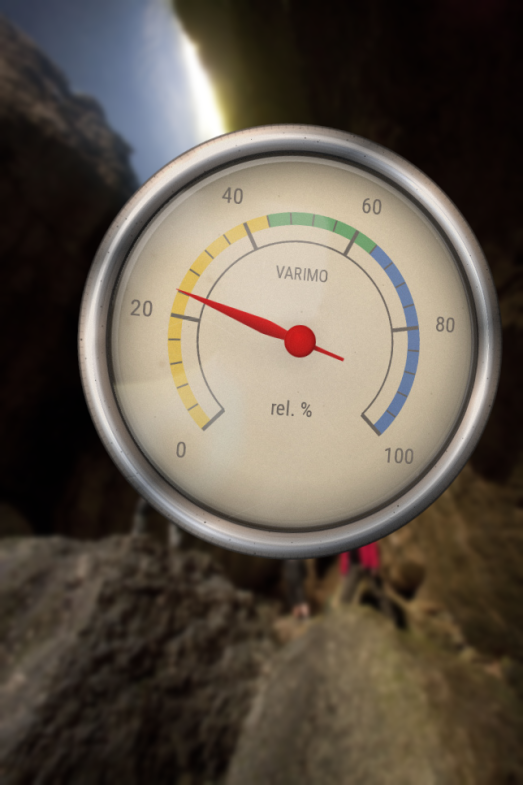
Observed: 24 %
